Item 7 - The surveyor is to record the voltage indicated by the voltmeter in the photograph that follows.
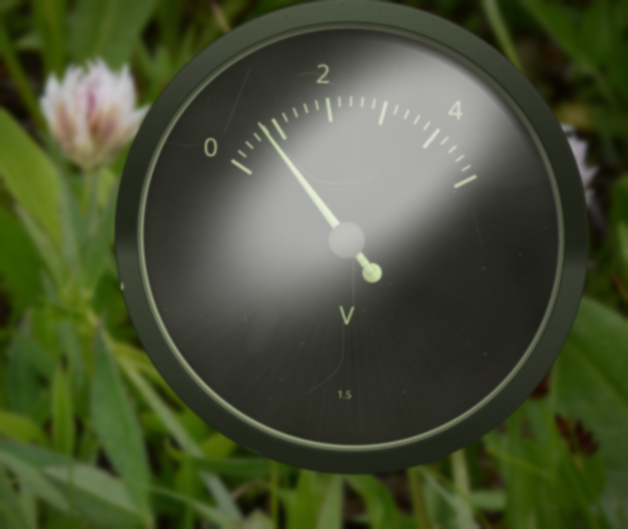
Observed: 0.8 V
